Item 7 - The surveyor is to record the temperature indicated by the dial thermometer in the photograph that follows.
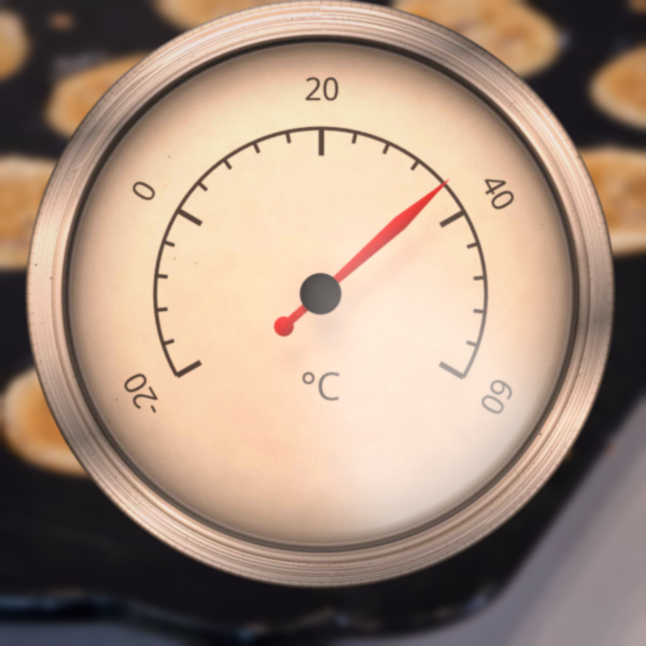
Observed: 36 °C
